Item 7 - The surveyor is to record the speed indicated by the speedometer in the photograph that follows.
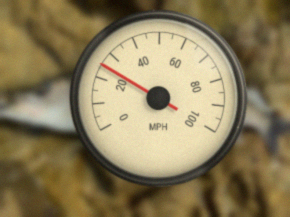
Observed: 25 mph
